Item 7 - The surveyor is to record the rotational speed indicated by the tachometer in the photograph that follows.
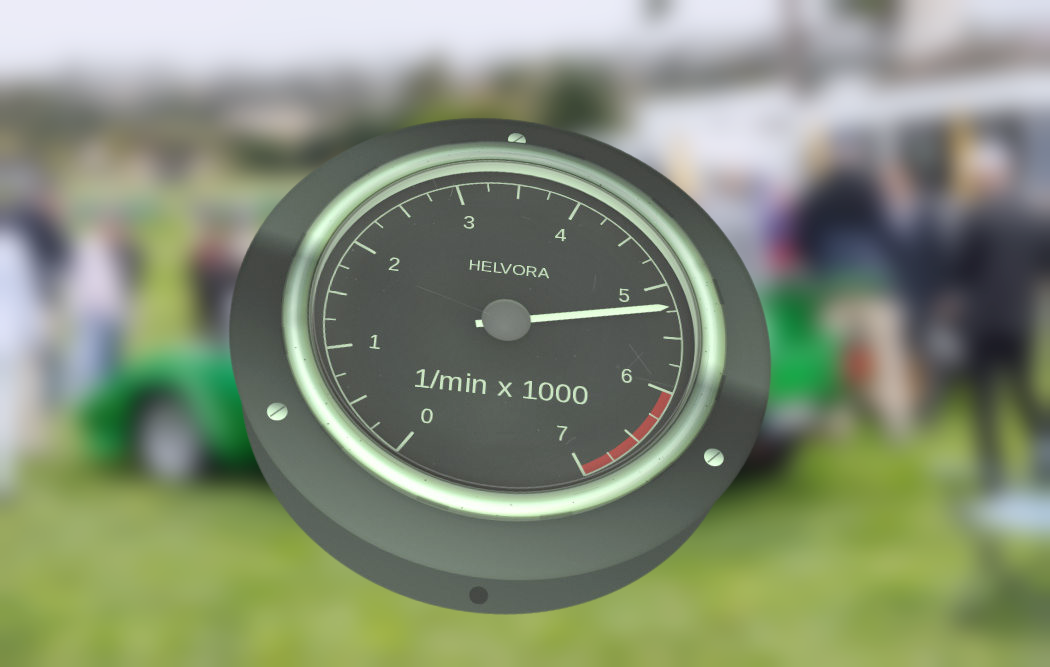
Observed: 5250 rpm
